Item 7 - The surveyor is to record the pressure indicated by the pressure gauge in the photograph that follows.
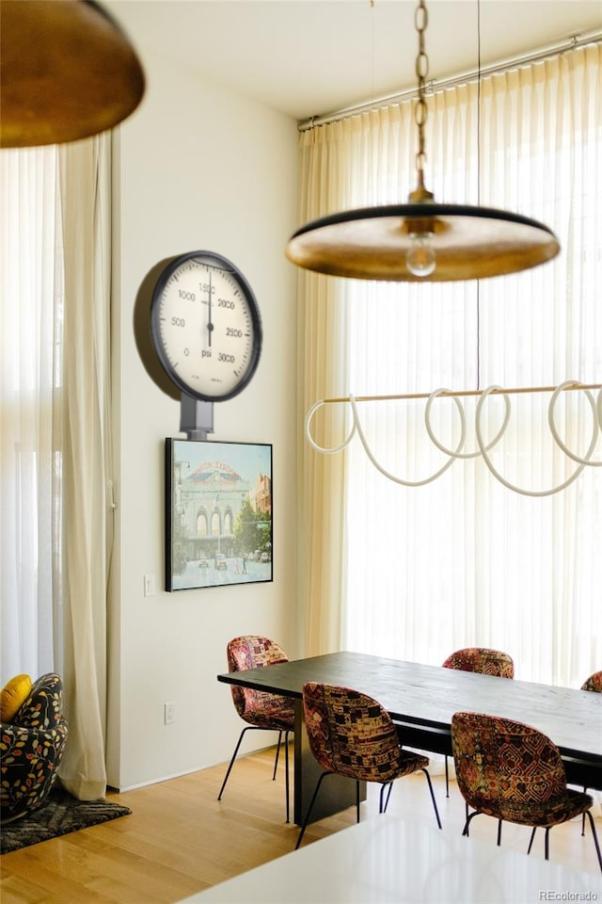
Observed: 1500 psi
